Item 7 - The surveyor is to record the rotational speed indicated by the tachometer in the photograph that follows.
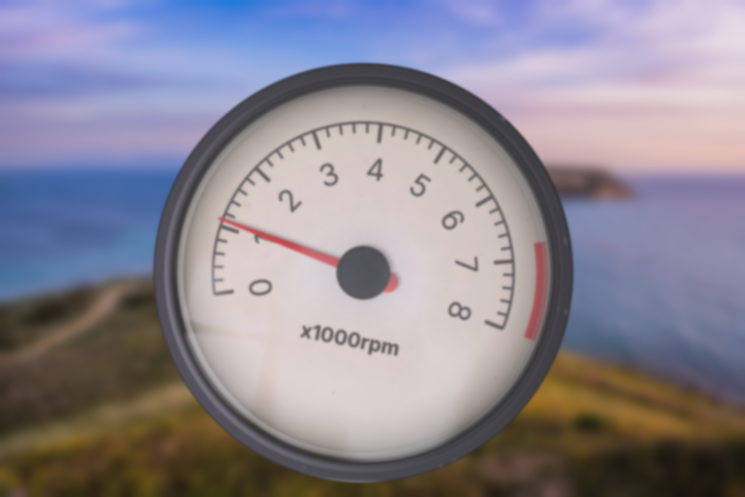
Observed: 1100 rpm
